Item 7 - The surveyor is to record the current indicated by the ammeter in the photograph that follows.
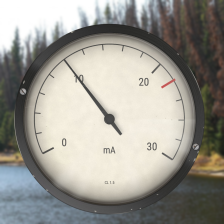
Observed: 10 mA
